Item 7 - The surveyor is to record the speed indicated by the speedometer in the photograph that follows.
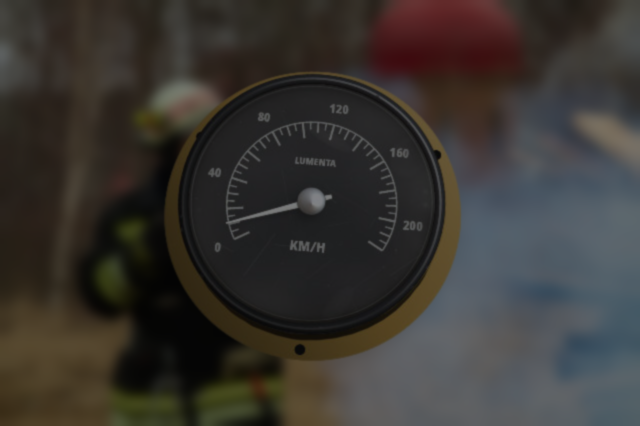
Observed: 10 km/h
